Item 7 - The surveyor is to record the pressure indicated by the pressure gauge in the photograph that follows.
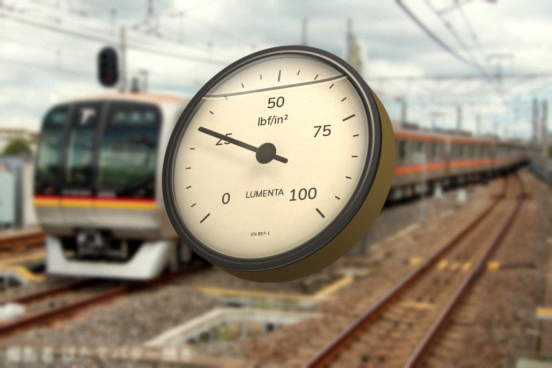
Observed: 25 psi
